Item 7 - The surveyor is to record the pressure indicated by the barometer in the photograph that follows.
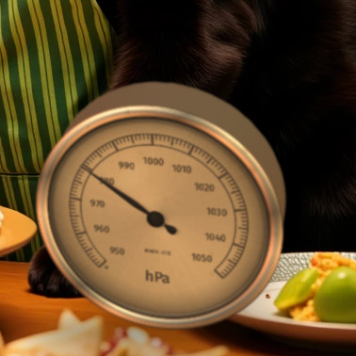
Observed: 980 hPa
